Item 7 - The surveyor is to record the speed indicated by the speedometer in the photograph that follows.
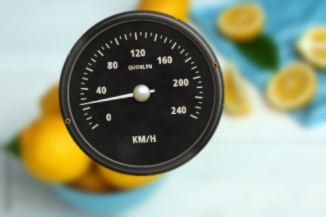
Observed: 25 km/h
